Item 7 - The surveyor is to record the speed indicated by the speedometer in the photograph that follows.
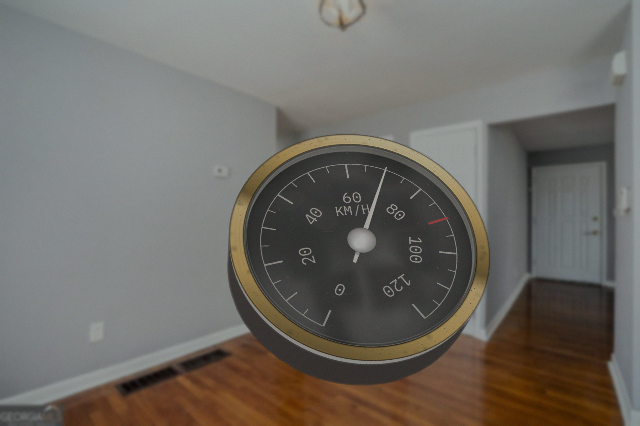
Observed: 70 km/h
